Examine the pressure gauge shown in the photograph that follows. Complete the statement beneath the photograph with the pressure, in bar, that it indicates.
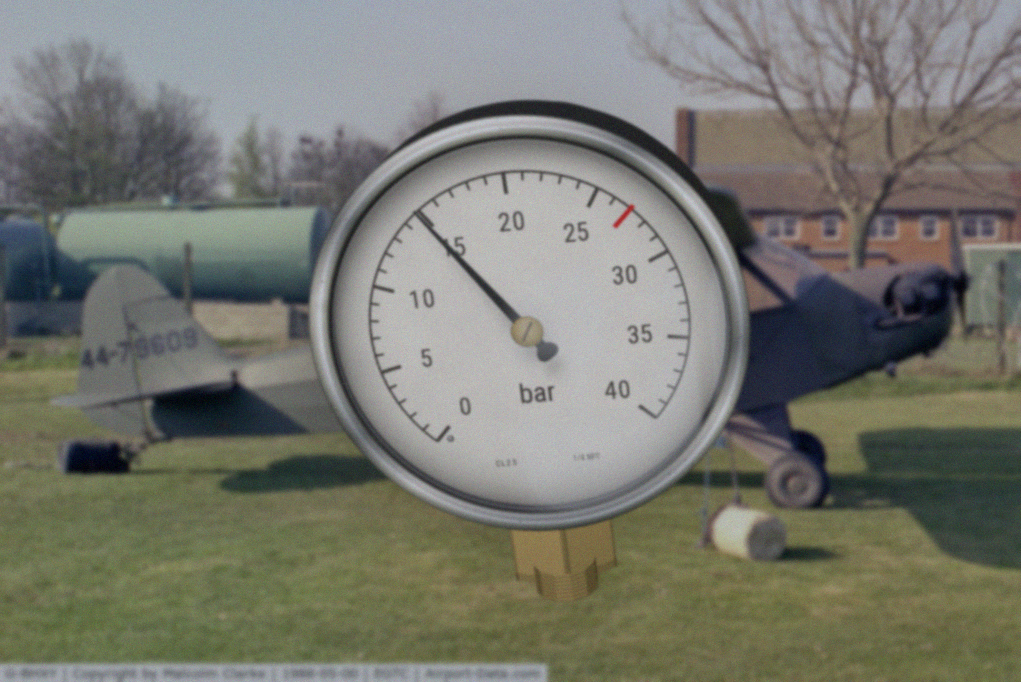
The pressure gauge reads 15 bar
